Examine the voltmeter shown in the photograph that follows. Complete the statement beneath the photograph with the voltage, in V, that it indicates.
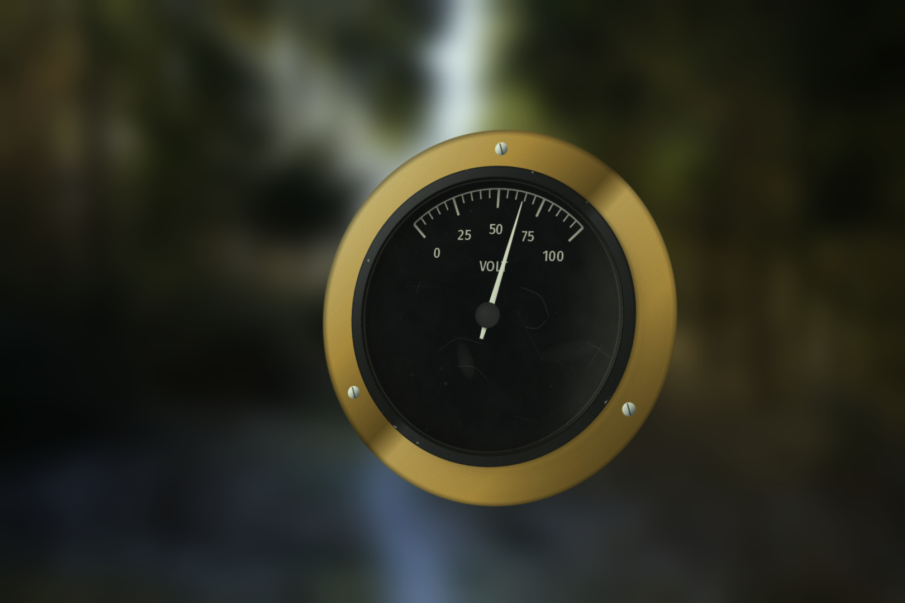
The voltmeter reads 65 V
